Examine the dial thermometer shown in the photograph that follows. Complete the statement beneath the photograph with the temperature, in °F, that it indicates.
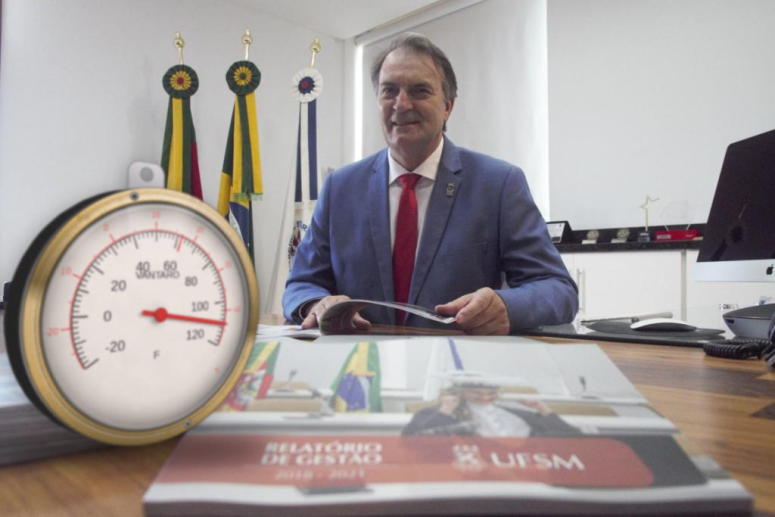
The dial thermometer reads 110 °F
